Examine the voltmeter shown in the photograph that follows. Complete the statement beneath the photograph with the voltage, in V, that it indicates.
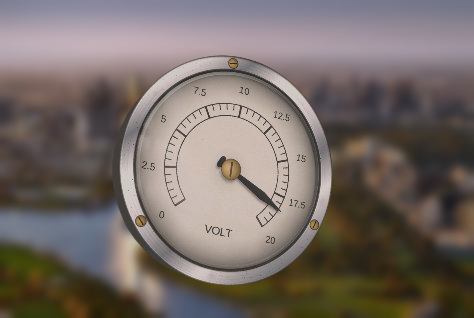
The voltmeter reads 18.5 V
